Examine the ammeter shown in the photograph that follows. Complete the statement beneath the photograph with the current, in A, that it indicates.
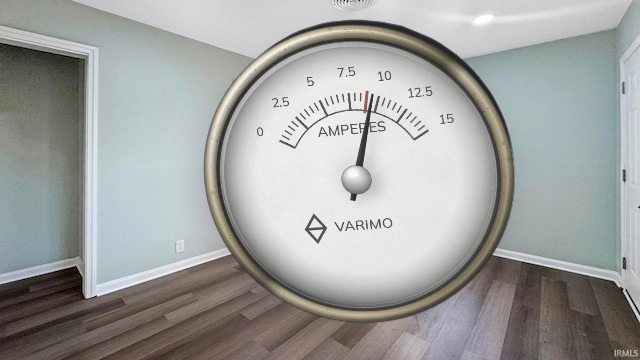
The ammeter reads 9.5 A
